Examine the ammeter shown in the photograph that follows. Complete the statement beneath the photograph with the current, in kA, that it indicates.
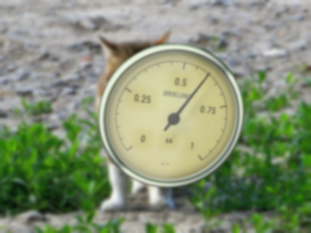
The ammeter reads 0.6 kA
